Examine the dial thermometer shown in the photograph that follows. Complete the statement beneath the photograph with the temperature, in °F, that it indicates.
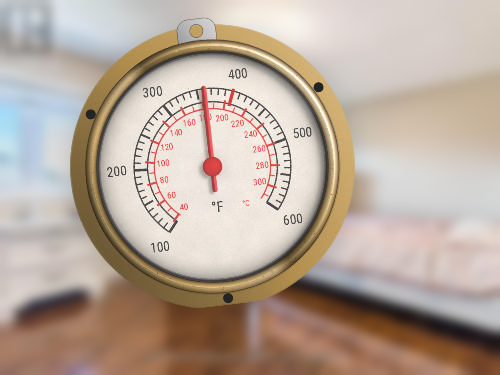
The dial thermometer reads 360 °F
